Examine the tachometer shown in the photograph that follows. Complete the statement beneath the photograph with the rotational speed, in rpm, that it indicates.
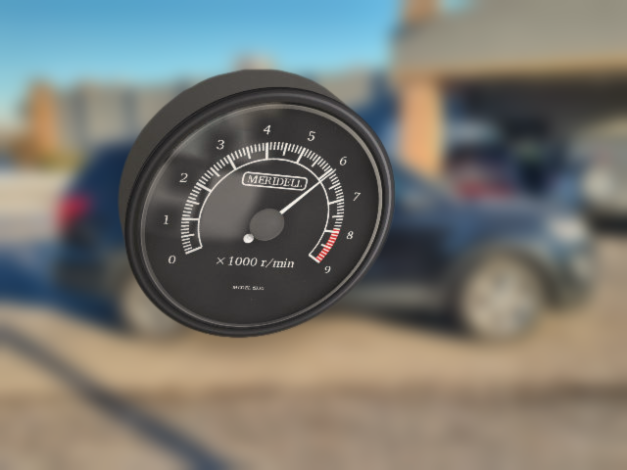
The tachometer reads 6000 rpm
